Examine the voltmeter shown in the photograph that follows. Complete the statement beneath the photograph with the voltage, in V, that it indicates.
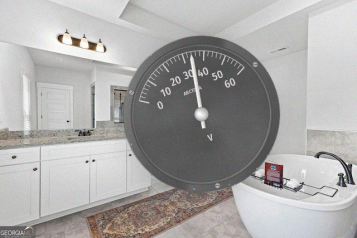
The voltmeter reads 34 V
